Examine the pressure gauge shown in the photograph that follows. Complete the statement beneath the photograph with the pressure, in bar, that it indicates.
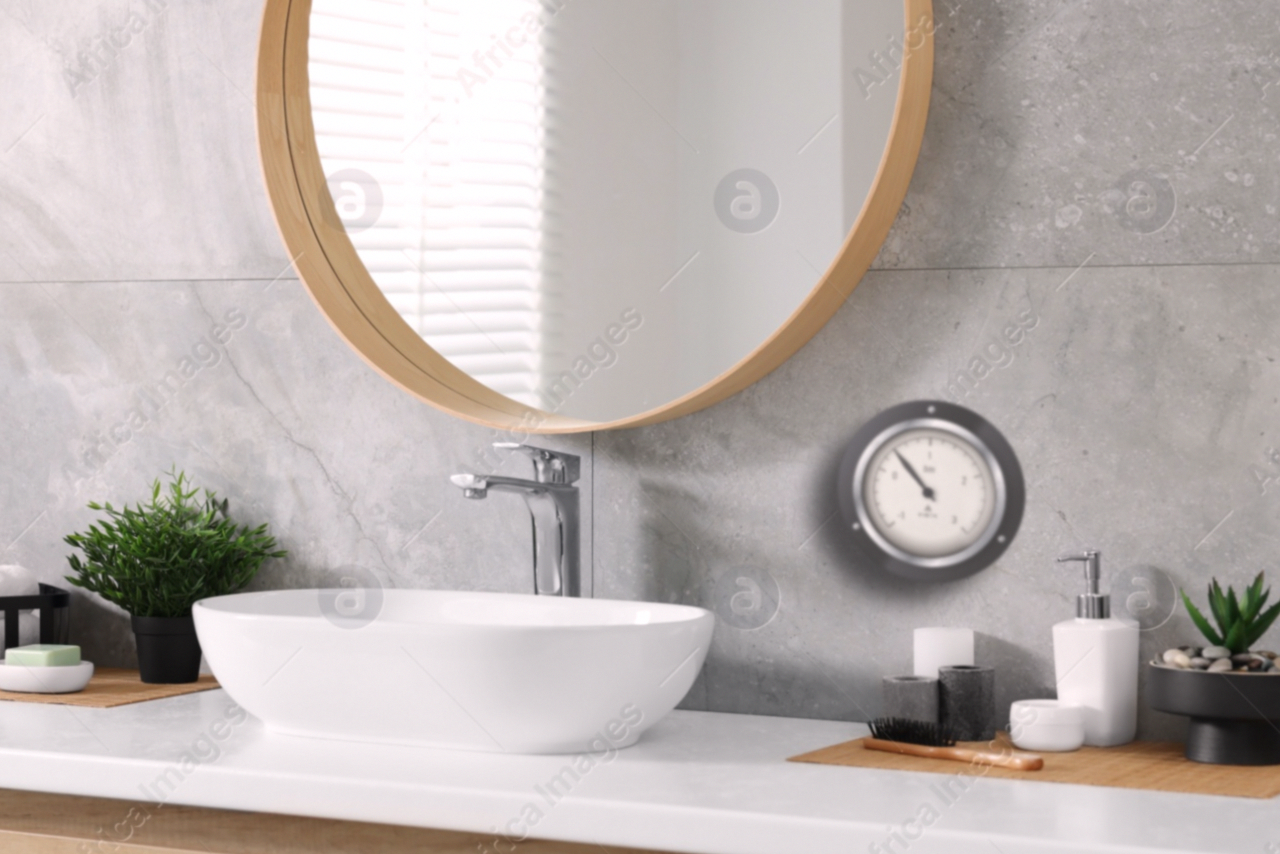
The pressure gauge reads 0.4 bar
